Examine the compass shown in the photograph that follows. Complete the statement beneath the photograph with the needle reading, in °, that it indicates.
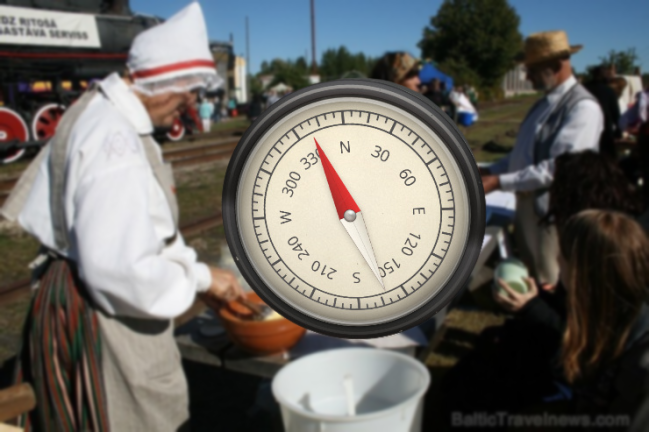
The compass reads 340 °
